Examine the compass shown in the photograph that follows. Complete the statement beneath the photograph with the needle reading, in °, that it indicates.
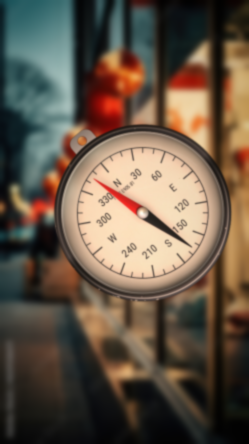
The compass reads 345 °
